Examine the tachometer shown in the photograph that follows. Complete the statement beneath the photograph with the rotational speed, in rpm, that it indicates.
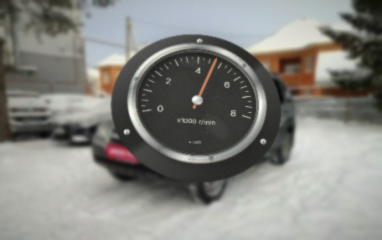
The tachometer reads 4750 rpm
